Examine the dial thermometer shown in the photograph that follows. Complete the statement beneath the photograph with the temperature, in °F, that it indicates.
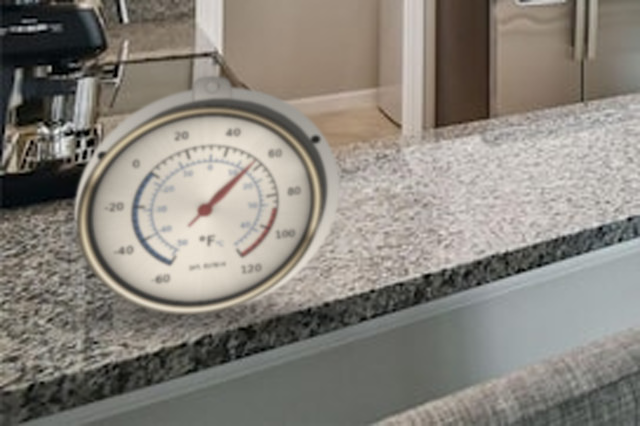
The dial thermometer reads 56 °F
